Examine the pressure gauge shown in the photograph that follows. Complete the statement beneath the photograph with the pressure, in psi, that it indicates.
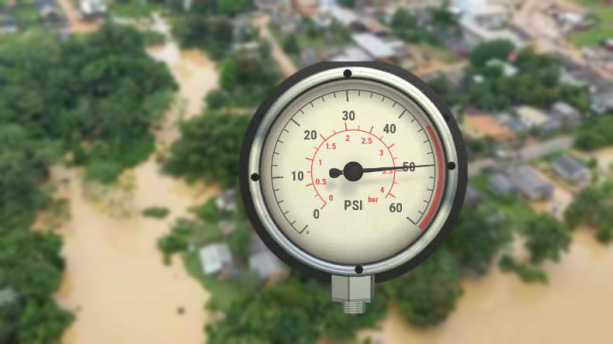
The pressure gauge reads 50 psi
